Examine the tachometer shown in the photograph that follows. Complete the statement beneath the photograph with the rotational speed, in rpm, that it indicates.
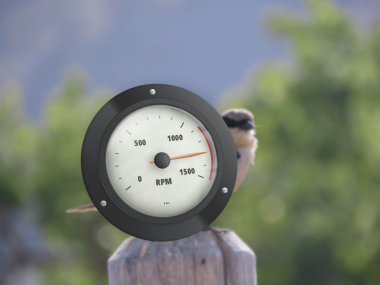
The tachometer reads 1300 rpm
